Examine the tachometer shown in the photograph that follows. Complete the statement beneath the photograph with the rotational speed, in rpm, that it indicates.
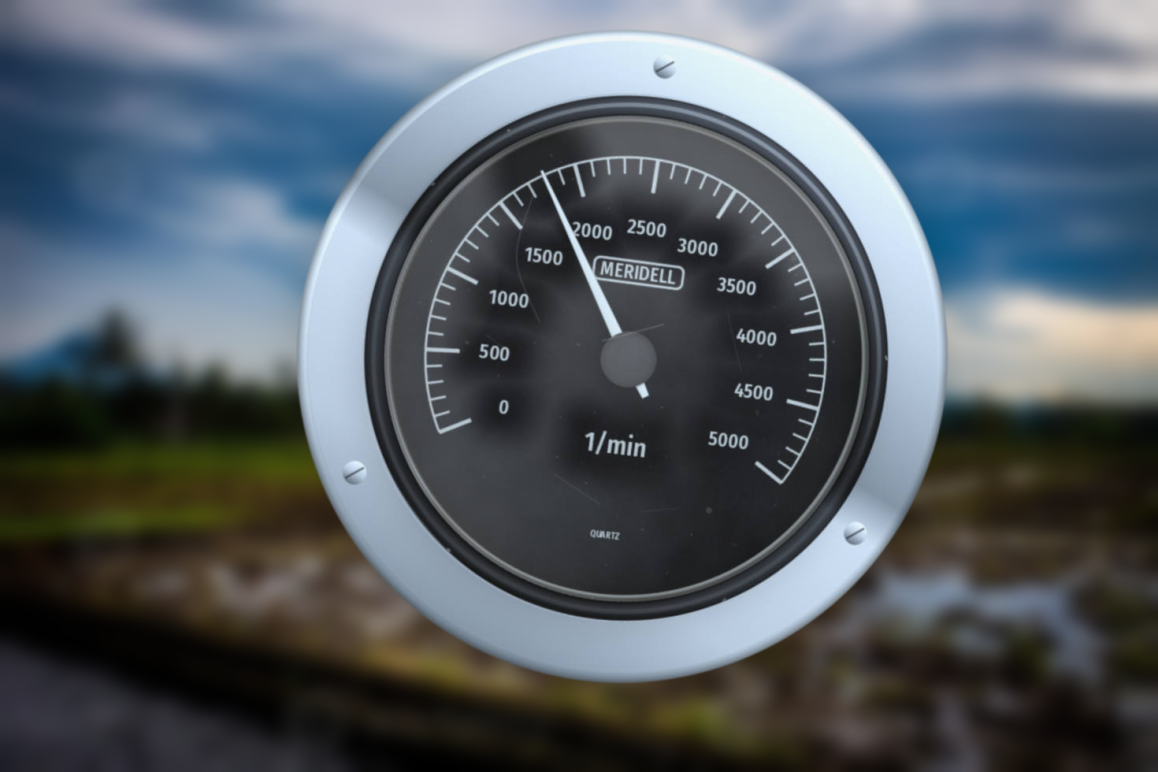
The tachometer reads 1800 rpm
